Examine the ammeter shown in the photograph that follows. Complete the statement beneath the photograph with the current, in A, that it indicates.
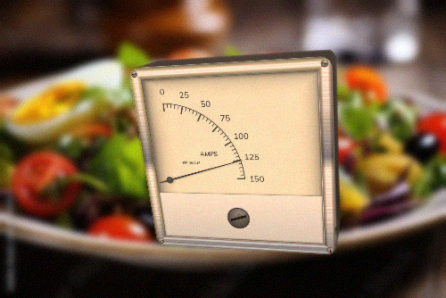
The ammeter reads 125 A
